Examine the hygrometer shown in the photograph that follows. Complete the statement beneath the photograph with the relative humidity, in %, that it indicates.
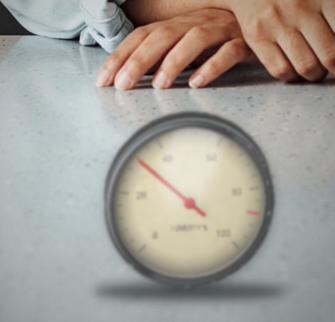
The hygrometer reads 32 %
